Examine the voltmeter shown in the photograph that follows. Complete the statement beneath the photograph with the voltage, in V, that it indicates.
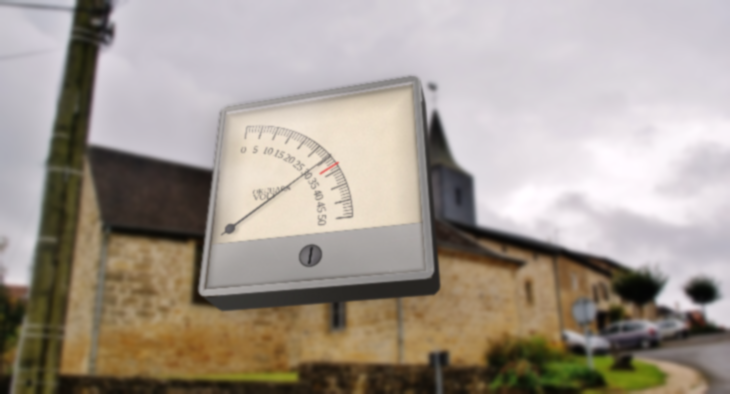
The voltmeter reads 30 V
